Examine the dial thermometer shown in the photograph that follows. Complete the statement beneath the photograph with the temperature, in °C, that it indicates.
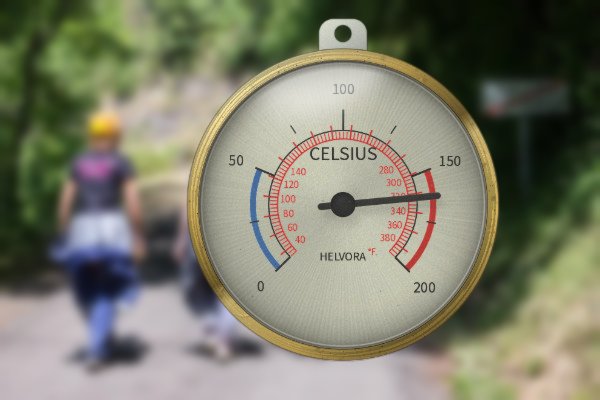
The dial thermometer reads 162.5 °C
